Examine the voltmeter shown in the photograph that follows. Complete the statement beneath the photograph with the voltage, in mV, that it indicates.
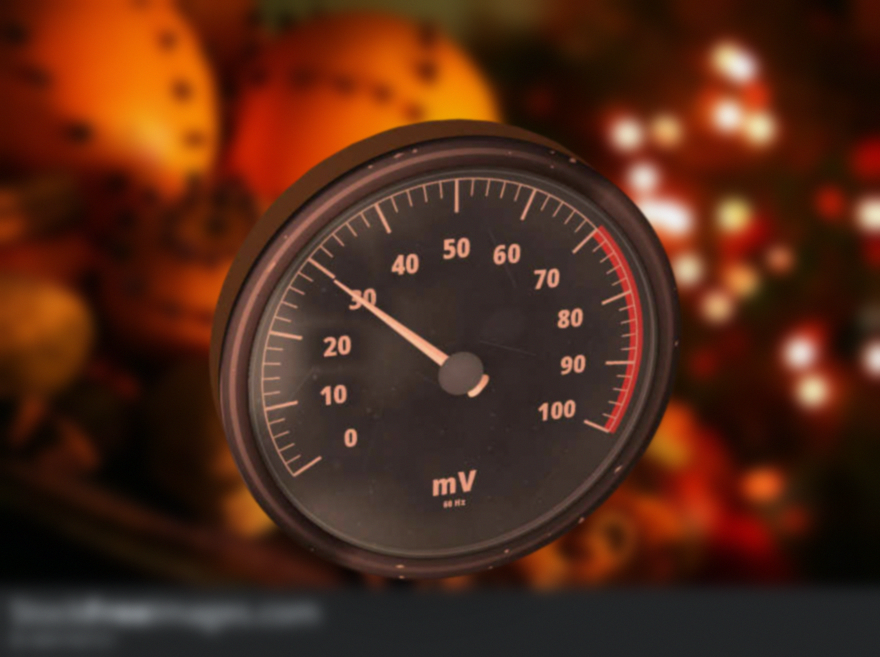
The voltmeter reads 30 mV
